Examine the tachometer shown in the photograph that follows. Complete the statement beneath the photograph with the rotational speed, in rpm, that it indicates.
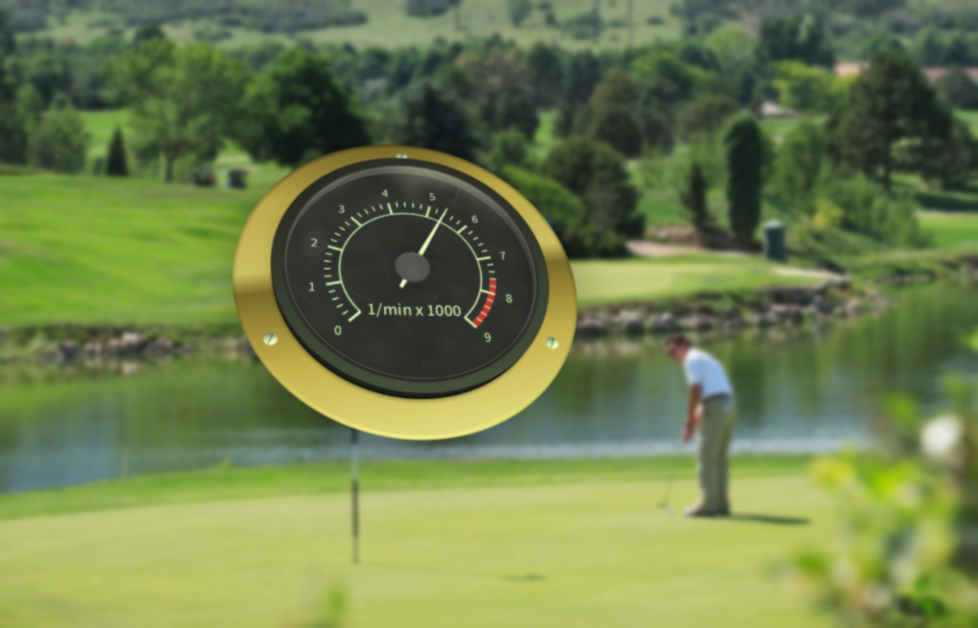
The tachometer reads 5400 rpm
